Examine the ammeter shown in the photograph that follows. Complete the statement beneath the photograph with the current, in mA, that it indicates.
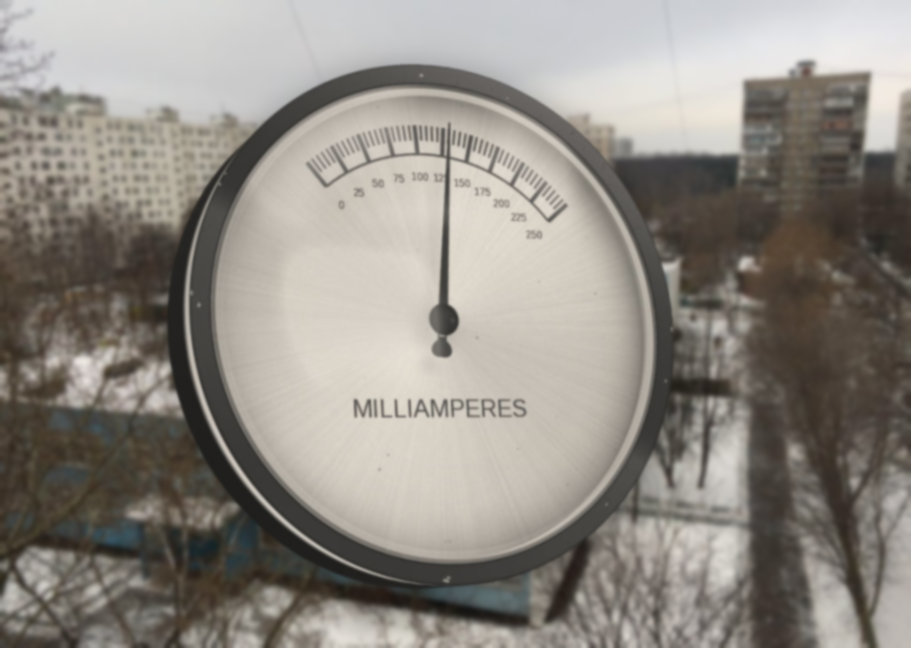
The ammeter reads 125 mA
